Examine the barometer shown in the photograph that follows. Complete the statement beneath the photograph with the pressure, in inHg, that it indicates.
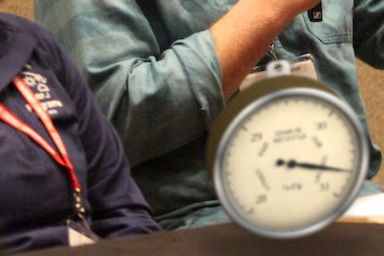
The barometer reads 30.7 inHg
